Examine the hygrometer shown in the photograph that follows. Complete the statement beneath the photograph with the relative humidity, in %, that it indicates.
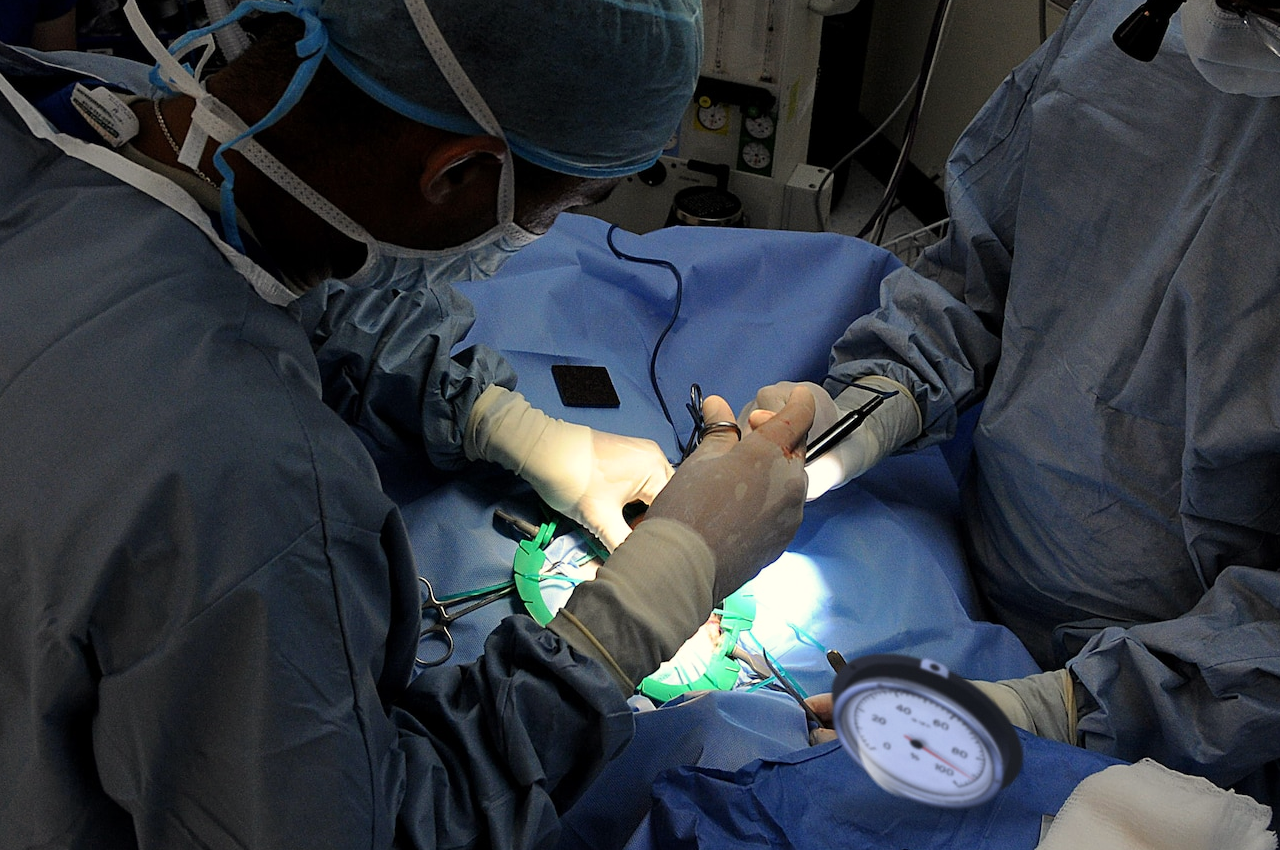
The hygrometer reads 90 %
